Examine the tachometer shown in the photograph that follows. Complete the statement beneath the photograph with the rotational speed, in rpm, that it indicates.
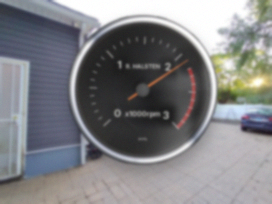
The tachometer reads 2100 rpm
